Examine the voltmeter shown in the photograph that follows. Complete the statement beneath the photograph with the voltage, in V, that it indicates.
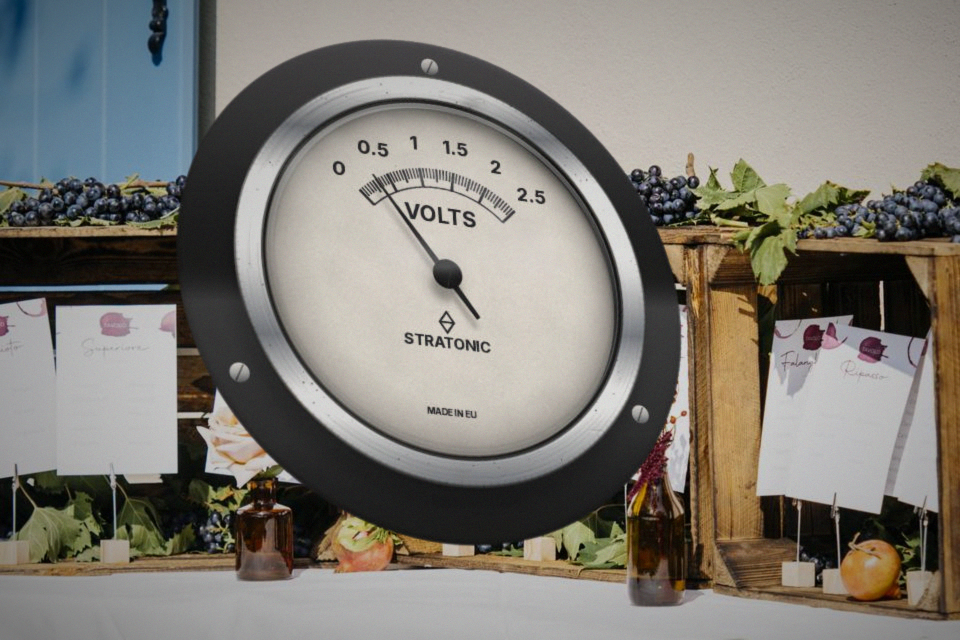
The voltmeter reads 0.25 V
